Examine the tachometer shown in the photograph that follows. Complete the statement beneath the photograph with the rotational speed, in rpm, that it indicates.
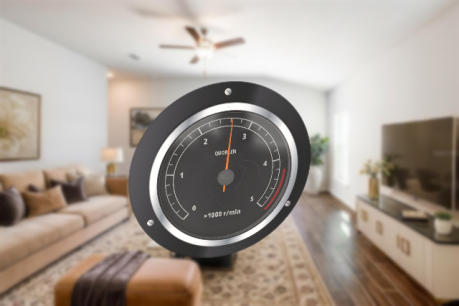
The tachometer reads 2600 rpm
